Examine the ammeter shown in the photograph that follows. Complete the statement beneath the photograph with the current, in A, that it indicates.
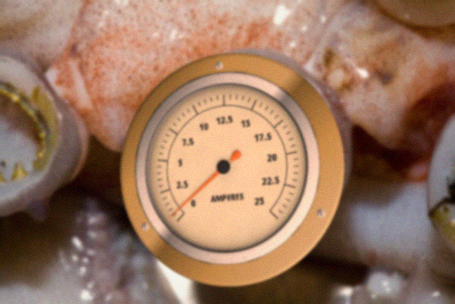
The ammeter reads 0.5 A
